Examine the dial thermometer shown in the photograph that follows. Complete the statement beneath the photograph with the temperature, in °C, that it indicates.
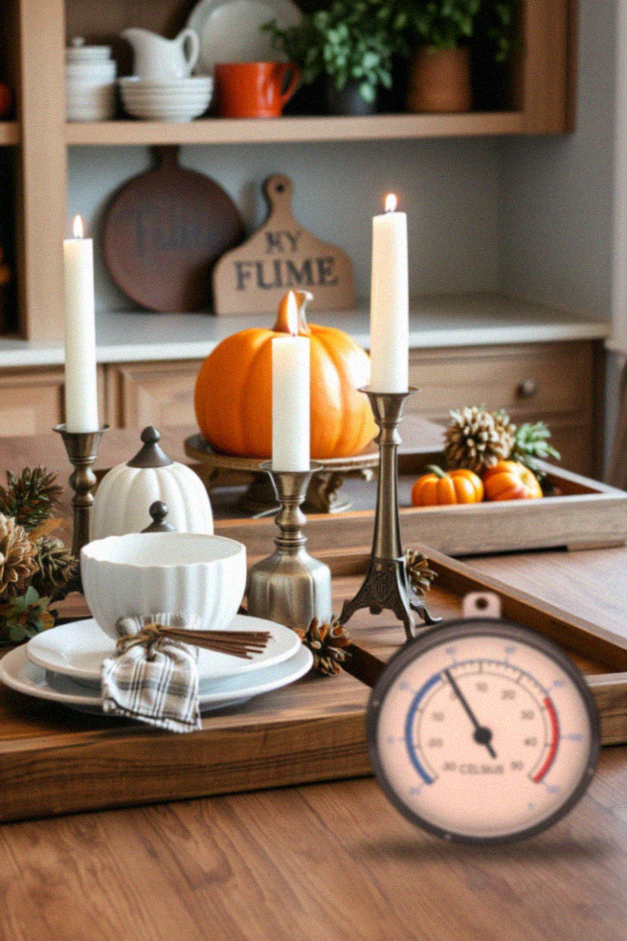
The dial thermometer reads 2 °C
